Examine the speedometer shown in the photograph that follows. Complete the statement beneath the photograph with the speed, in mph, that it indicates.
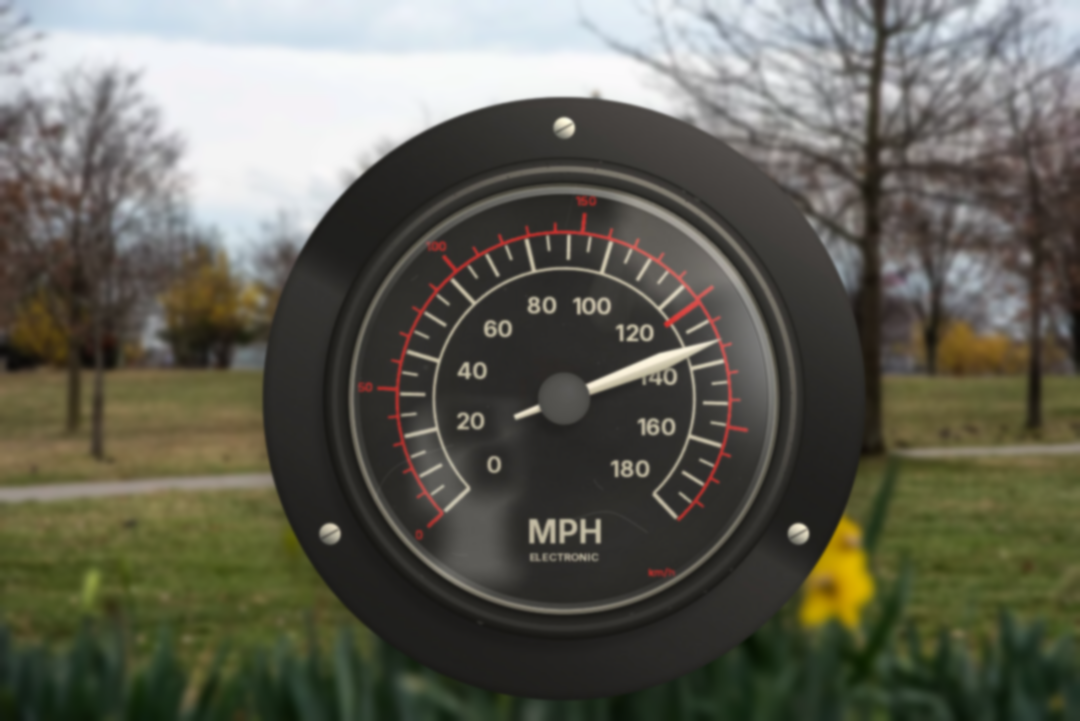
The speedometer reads 135 mph
